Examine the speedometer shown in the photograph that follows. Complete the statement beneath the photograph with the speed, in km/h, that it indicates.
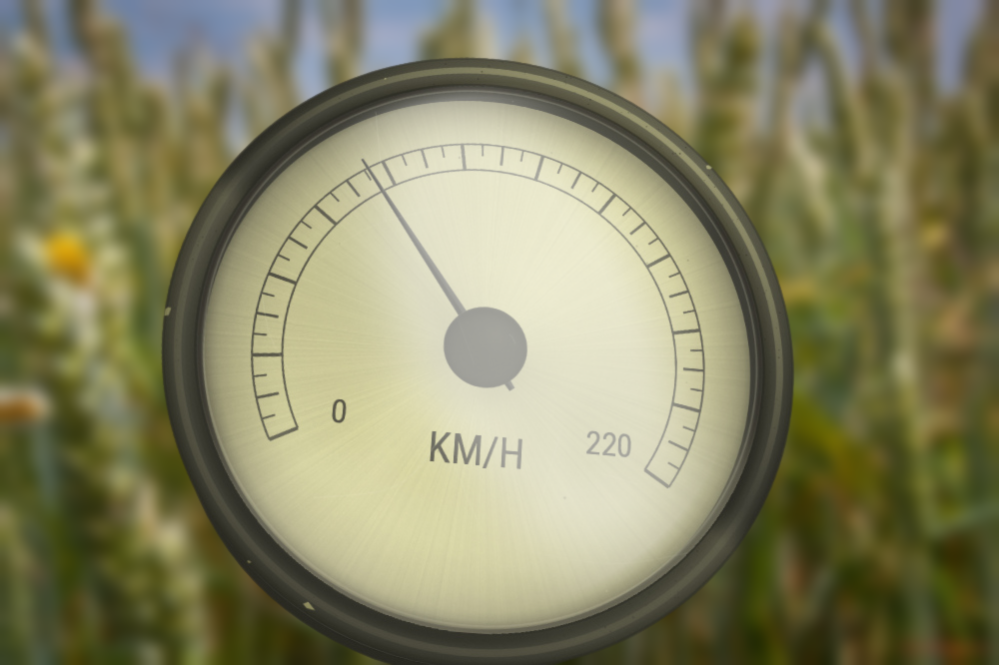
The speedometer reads 75 km/h
